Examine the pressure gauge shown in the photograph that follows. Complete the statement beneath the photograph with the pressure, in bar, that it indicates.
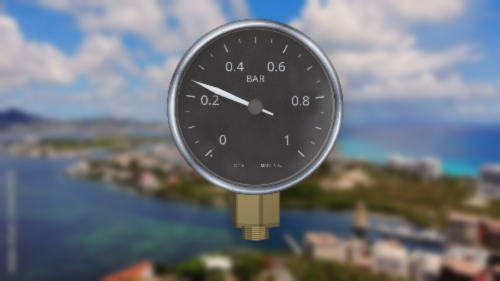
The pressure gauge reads 0.25 bar
